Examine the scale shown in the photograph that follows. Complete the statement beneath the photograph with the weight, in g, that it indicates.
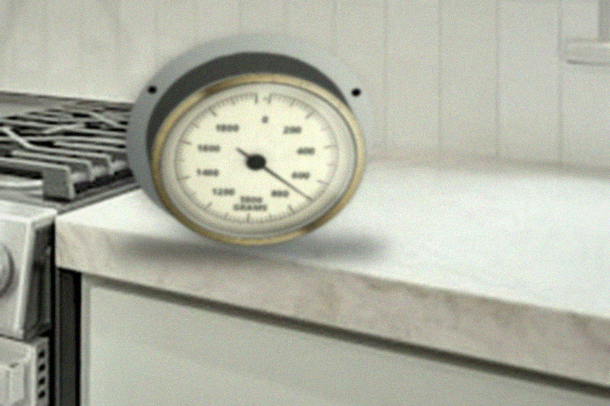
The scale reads 700 g
